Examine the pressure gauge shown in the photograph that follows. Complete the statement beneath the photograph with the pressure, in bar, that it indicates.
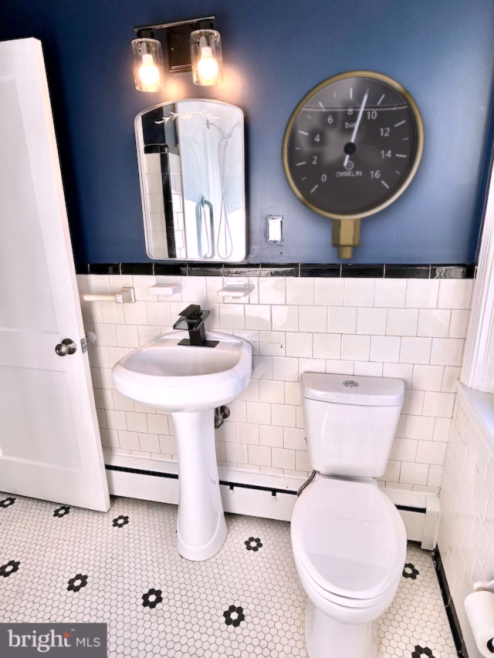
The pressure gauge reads 9 bar
